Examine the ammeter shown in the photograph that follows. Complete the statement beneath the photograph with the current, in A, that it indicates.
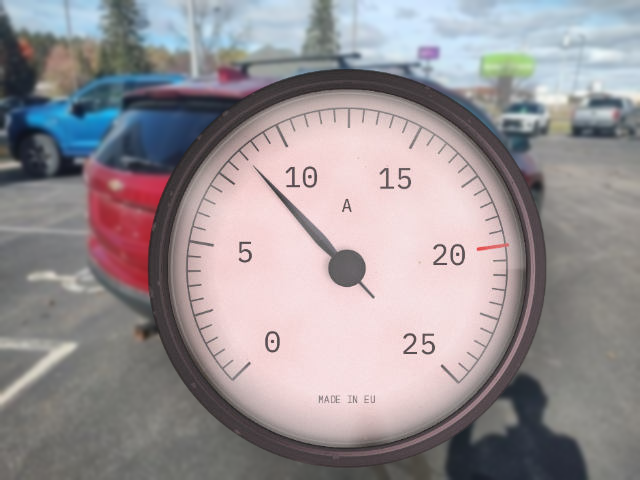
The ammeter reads 8.5 A
